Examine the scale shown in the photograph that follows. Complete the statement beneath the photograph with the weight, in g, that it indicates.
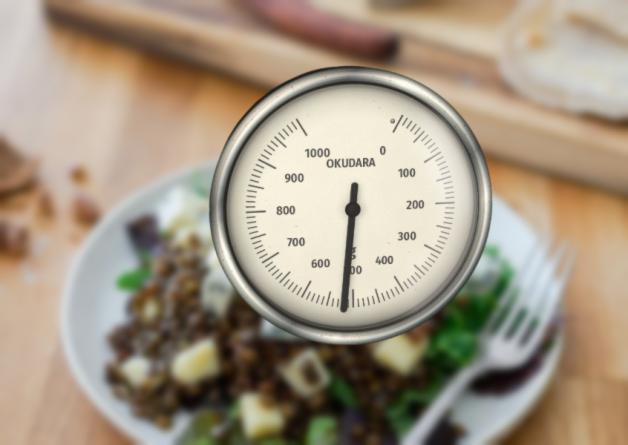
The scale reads 520 g
